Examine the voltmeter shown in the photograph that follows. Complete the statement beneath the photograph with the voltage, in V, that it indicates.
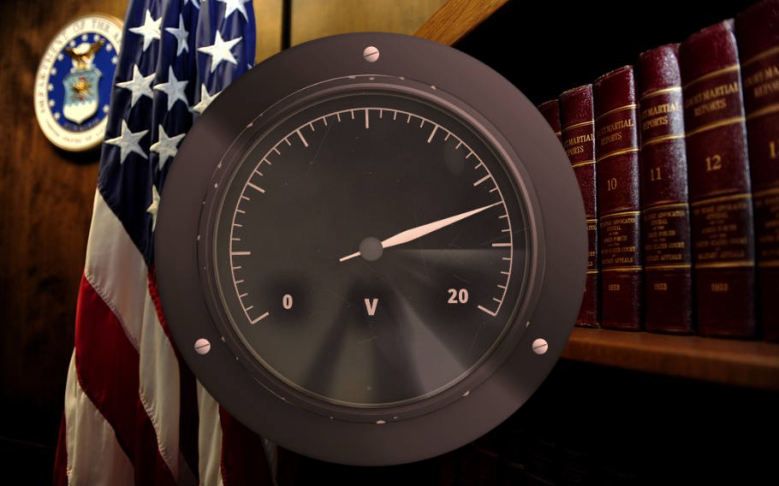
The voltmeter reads 16 V
